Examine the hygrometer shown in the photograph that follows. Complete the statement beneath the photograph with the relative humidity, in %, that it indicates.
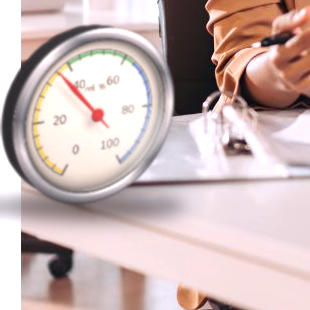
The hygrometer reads 36 %
